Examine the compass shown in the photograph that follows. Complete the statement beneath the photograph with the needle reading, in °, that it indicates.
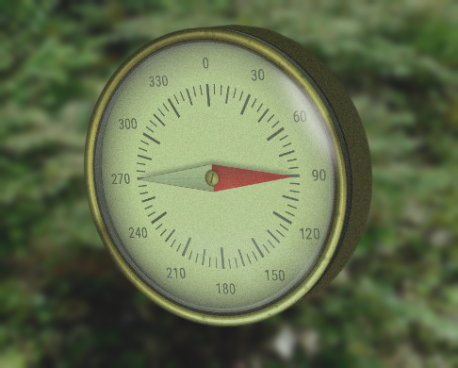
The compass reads 90 °
